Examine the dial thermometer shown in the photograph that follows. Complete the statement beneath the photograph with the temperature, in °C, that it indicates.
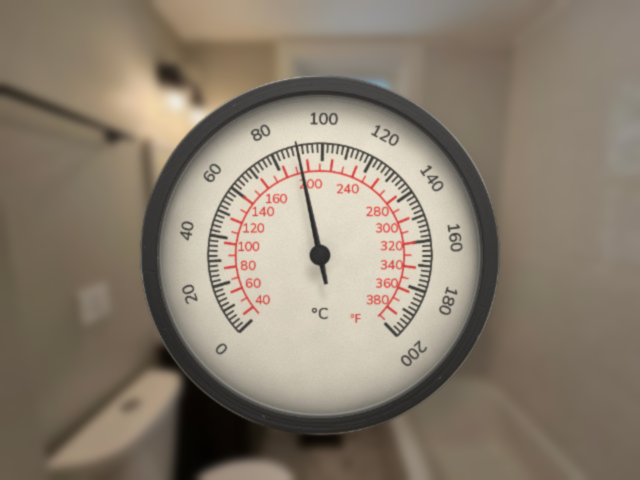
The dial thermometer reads 90 °C
